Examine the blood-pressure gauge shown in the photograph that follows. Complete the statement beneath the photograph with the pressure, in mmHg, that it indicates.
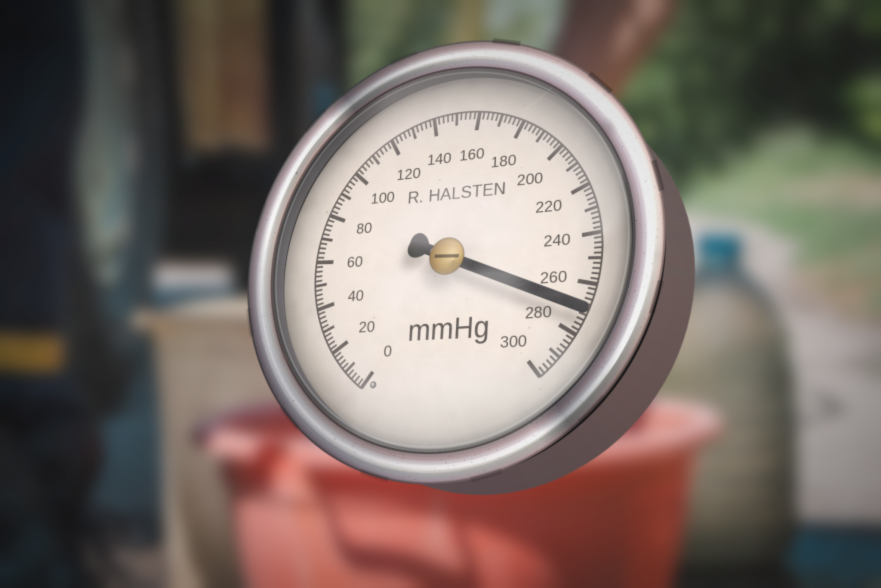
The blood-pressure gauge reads 270 mmHg
